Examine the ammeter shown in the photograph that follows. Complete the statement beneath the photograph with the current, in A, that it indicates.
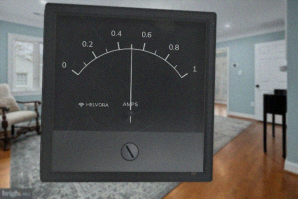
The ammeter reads 0.5 A
